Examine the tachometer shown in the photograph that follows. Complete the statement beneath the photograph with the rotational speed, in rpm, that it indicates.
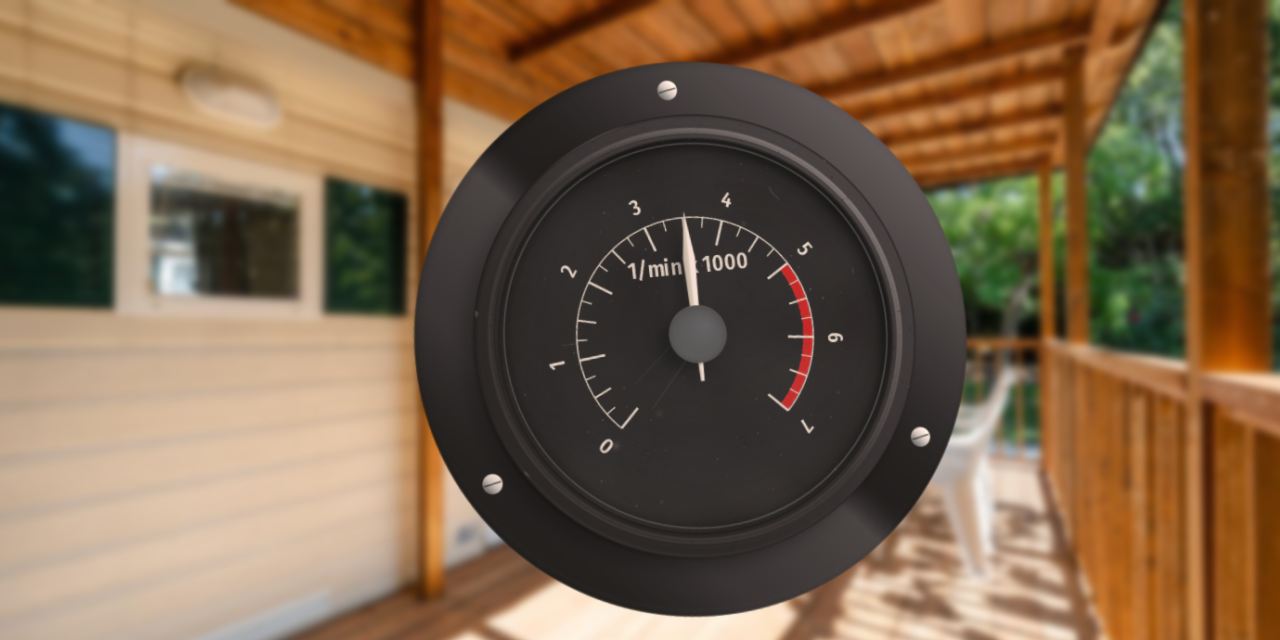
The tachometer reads 3500 rpm
